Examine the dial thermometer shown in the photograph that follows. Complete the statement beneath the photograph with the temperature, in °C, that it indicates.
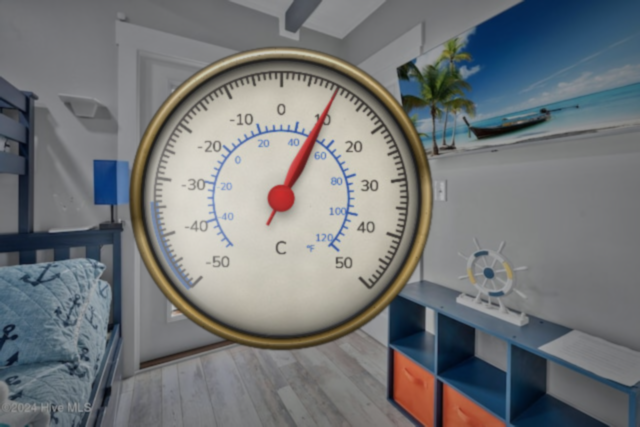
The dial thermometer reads 10 °C
